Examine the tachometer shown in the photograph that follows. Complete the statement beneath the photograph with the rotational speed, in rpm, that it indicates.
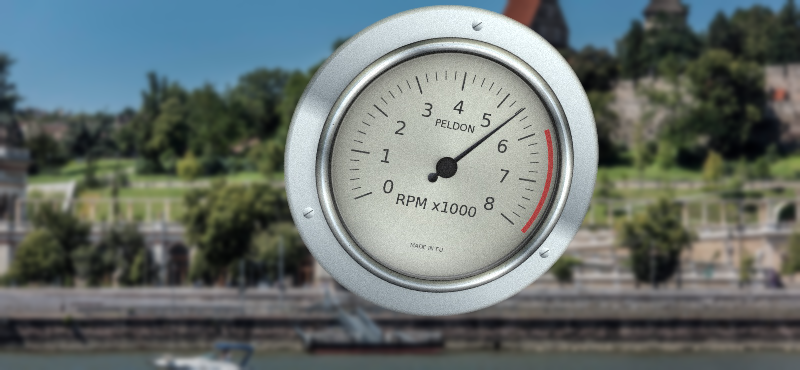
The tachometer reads 5400 rpm
